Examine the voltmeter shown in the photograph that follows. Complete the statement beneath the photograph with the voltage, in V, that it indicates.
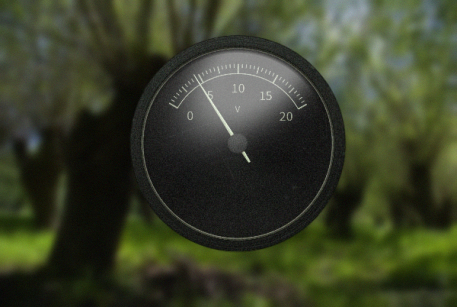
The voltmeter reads 4.5 V
